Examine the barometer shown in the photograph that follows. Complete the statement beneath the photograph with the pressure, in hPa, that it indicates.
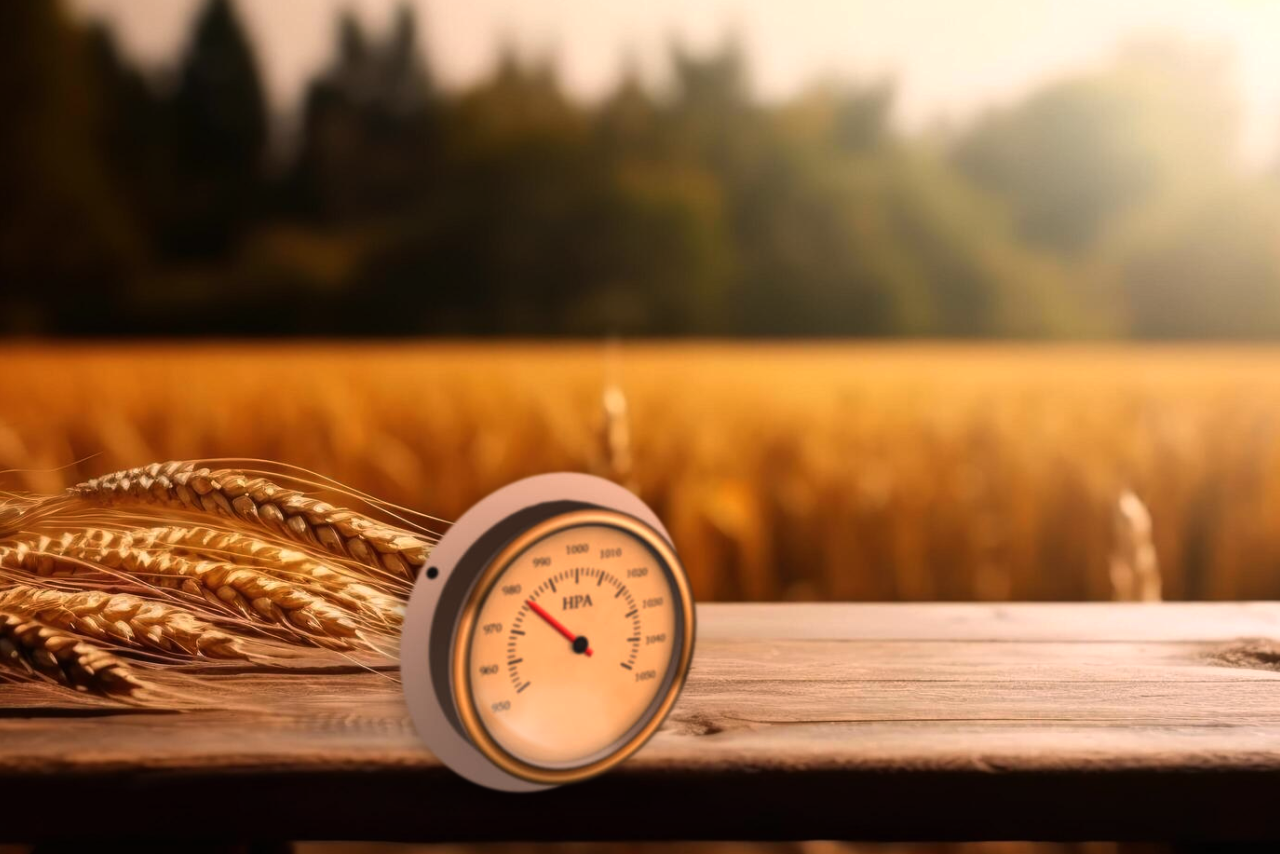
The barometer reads 980 hPa
